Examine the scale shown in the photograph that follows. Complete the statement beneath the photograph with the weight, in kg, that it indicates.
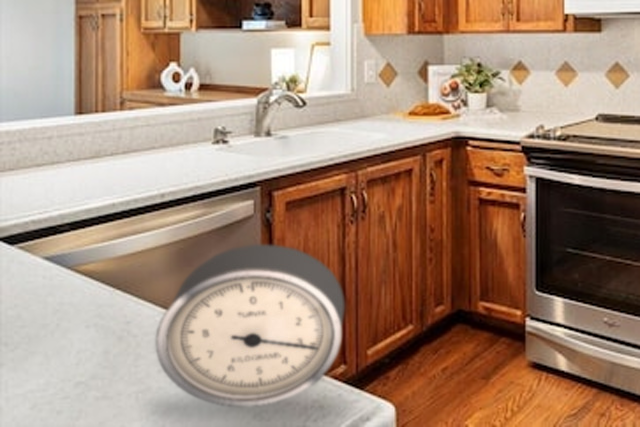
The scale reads 3 kg
